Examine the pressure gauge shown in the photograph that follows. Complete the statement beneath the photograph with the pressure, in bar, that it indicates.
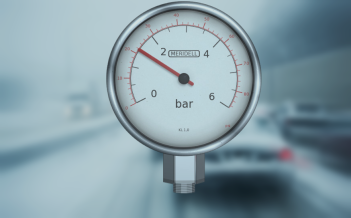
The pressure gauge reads 1.5 bar
